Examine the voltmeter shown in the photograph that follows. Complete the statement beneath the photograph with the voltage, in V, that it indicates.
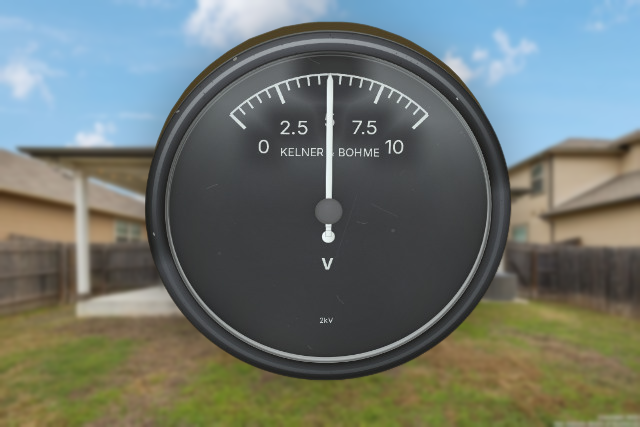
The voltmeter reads 5 V
